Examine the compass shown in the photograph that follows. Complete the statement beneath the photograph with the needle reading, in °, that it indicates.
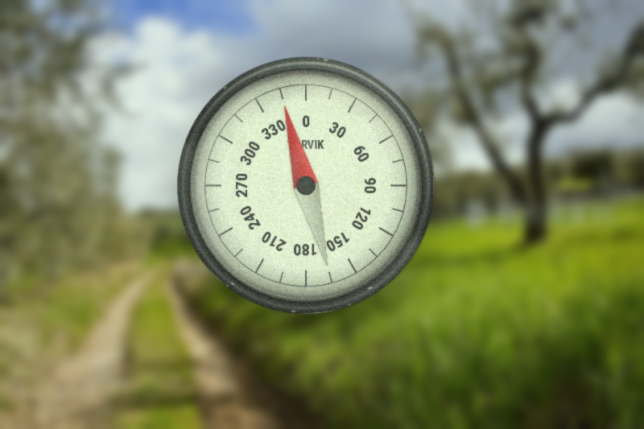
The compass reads 345 °
